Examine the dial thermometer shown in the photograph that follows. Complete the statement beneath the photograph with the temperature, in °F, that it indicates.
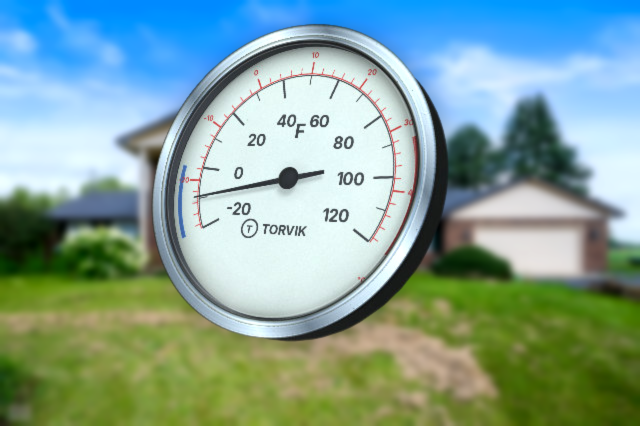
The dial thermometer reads -10 °F
